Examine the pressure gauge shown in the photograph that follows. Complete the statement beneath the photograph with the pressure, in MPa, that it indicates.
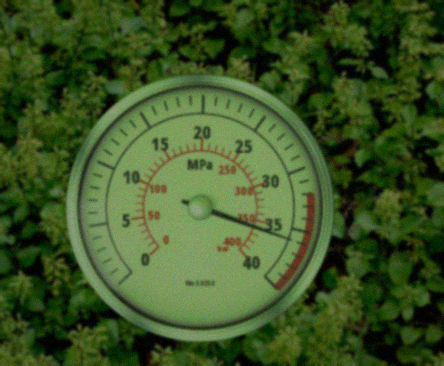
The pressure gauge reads 36 MPa
